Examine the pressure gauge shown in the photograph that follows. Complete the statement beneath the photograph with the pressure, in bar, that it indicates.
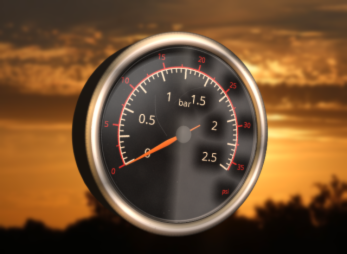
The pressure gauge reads 0 bar
